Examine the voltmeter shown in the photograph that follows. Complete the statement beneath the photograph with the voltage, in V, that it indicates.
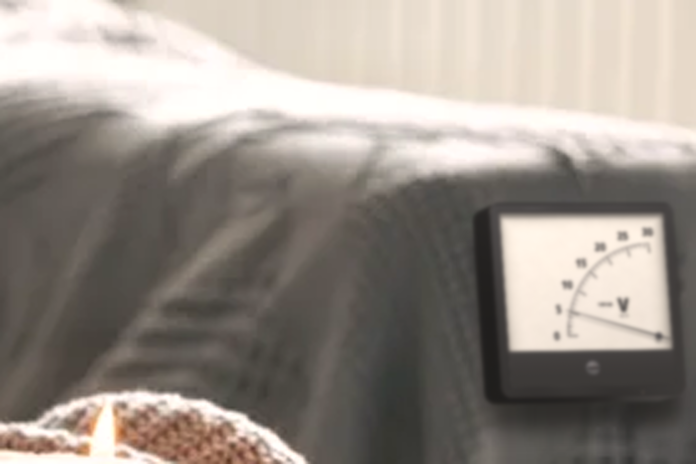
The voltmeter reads 5 V
